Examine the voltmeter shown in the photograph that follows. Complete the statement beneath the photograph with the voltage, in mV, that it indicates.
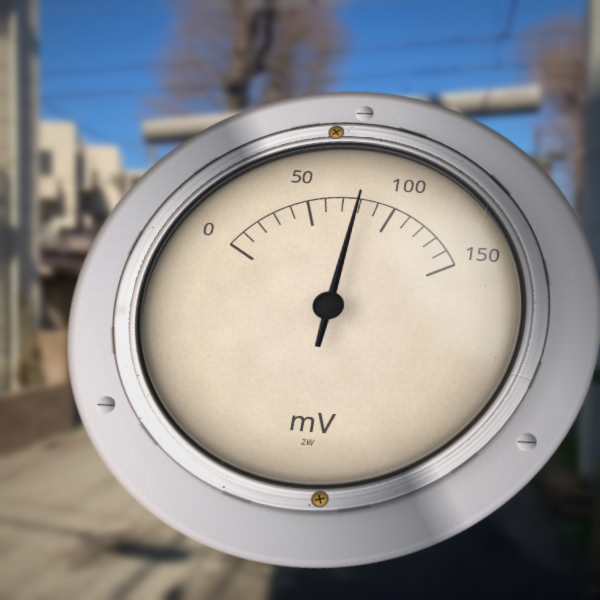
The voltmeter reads 80 mV
